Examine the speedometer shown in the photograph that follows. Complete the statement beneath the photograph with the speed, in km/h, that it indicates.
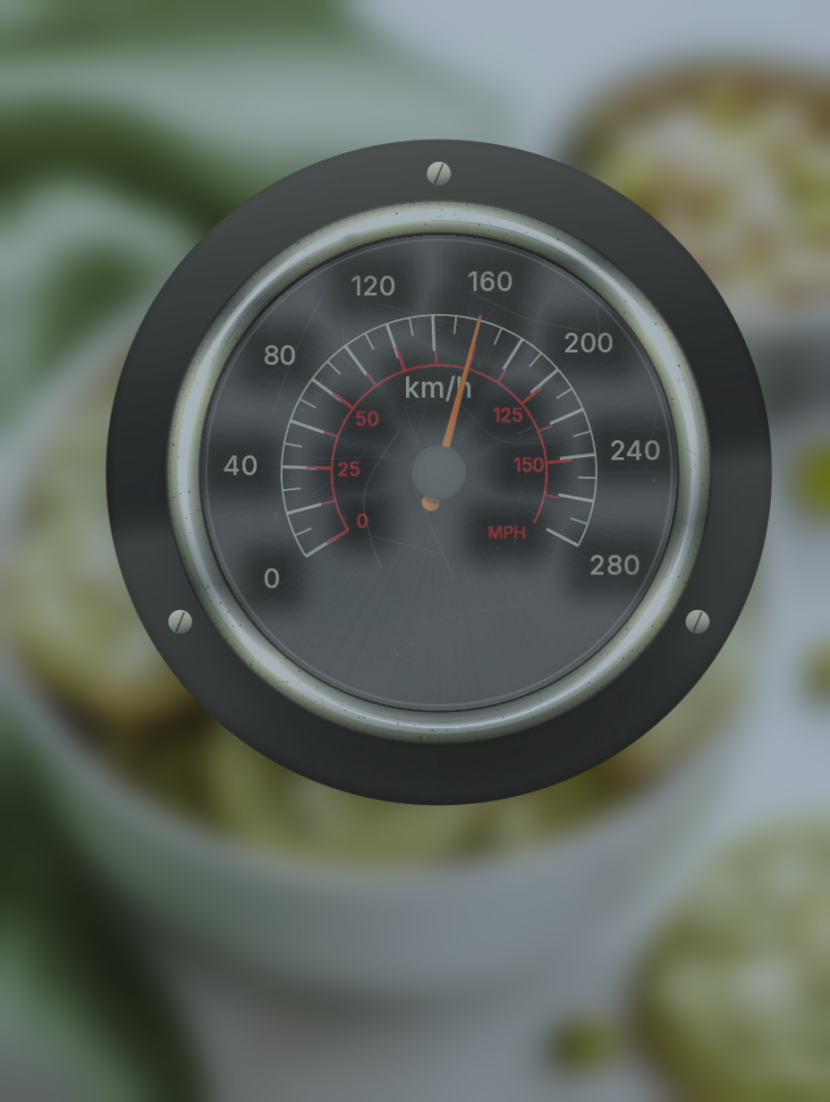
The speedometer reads 160 km/h
